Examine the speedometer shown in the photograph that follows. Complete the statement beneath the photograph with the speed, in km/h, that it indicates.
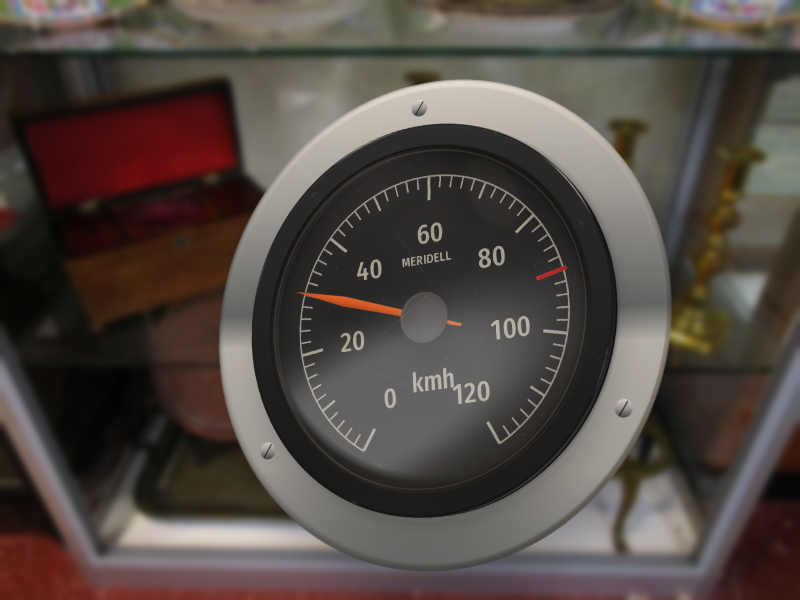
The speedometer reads 30 km/h
